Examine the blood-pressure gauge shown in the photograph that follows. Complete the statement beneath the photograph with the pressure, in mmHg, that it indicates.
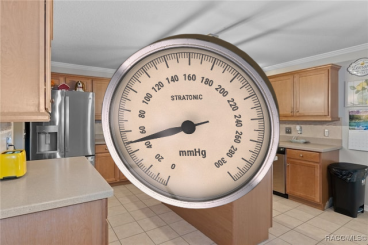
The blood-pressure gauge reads 50 mmHg
